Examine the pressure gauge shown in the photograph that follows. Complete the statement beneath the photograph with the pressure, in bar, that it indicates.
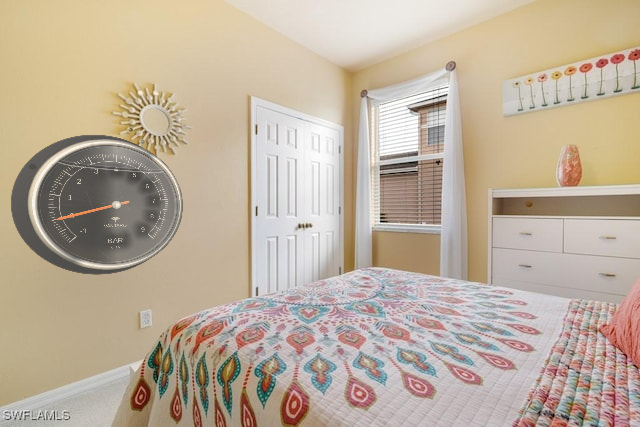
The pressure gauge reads 0 bar
